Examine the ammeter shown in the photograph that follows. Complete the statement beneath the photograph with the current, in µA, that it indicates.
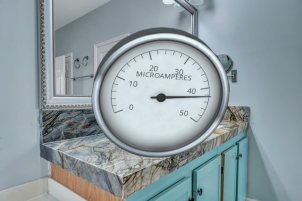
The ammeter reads 42 µA
